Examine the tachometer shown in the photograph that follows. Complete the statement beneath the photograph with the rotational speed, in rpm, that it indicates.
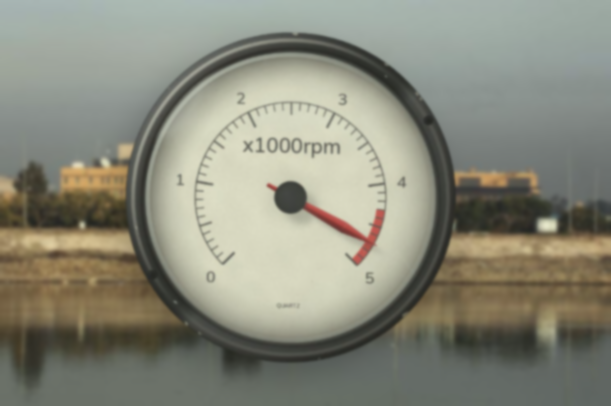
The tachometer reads 4700 rpm
